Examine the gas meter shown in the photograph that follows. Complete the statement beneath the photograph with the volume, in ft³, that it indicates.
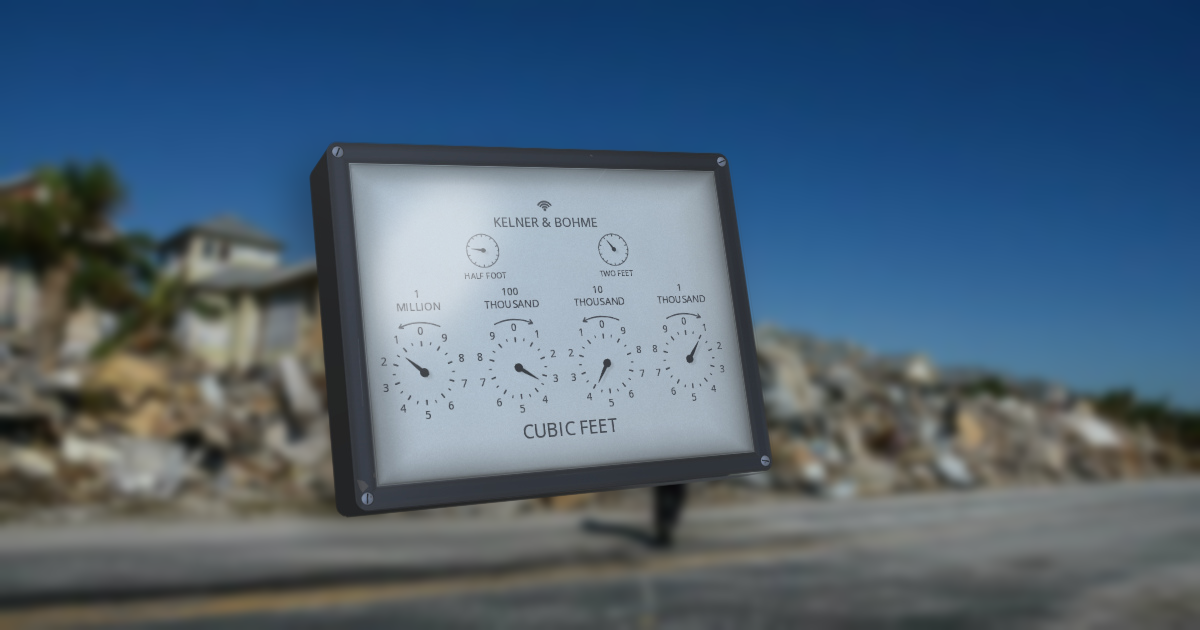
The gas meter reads 134100 ft³
